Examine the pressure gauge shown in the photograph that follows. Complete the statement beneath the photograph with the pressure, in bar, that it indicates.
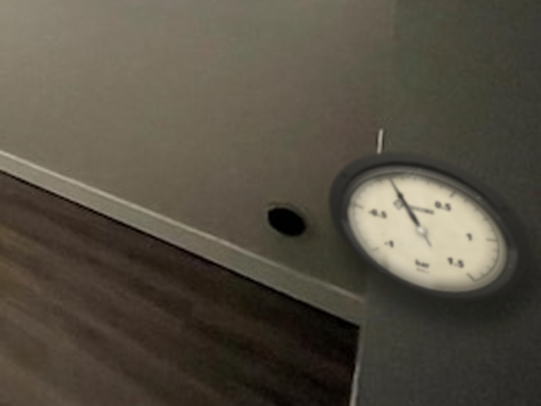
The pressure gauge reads 0 bar
